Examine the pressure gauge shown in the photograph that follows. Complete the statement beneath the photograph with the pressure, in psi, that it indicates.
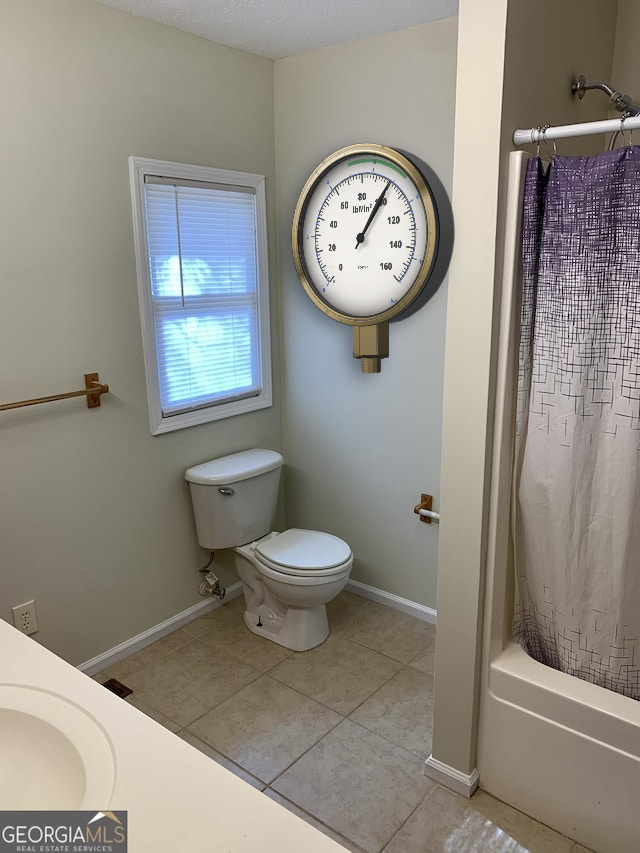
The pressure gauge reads 100 psi
